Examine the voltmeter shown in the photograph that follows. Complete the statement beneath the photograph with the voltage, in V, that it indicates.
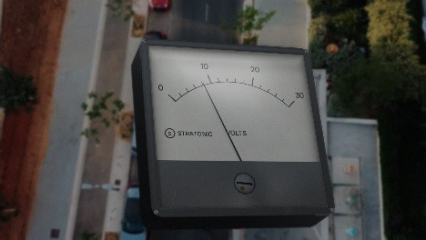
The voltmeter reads 8 V
